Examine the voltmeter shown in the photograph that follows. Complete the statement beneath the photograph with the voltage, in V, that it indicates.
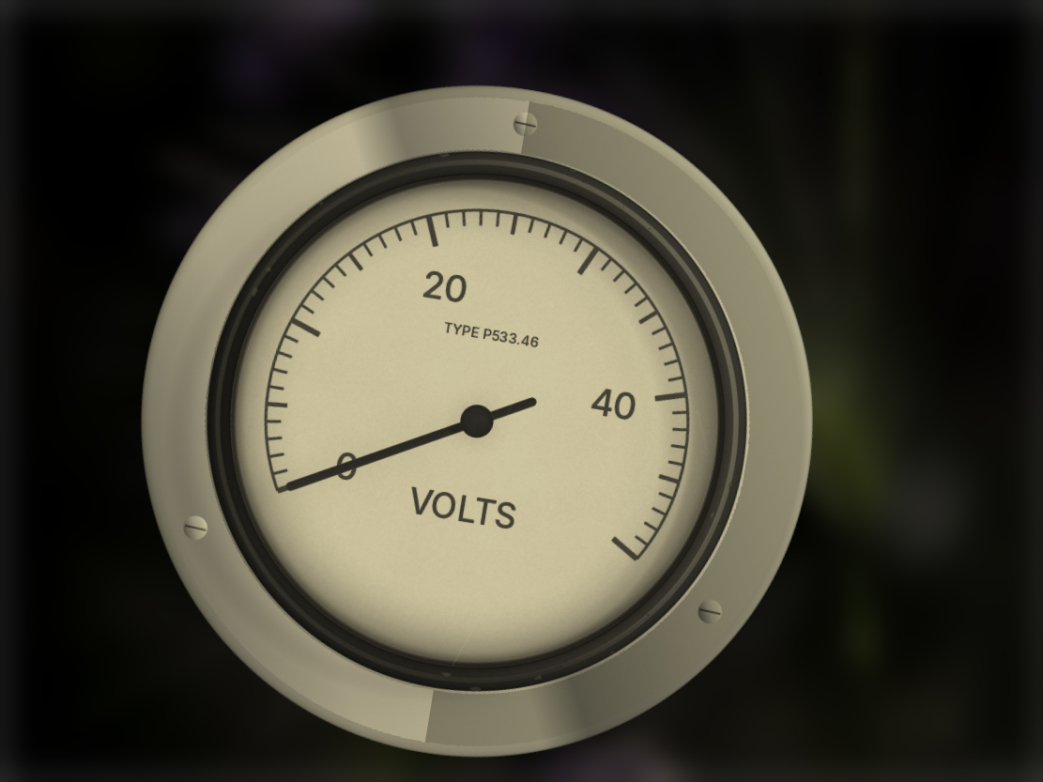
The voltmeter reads 0 V
